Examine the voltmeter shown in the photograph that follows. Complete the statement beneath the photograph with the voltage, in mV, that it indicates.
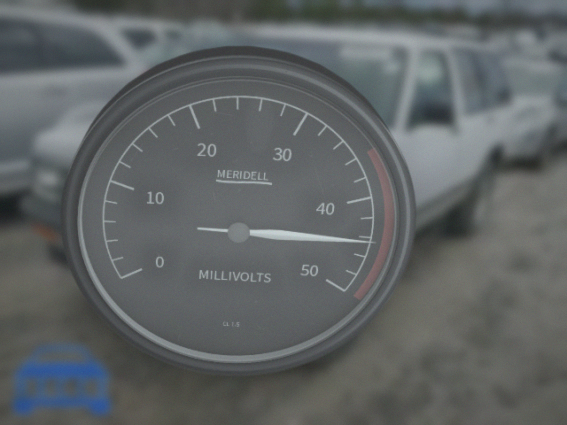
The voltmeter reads 44 mV
